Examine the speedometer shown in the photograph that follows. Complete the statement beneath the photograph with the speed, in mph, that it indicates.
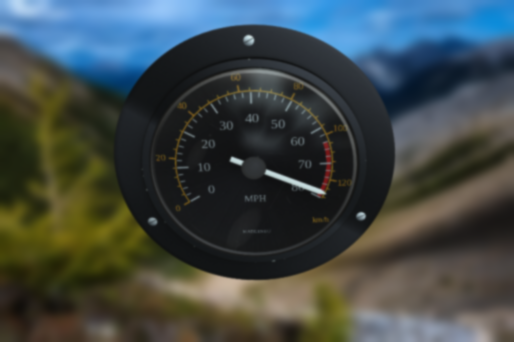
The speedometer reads 78 mph
